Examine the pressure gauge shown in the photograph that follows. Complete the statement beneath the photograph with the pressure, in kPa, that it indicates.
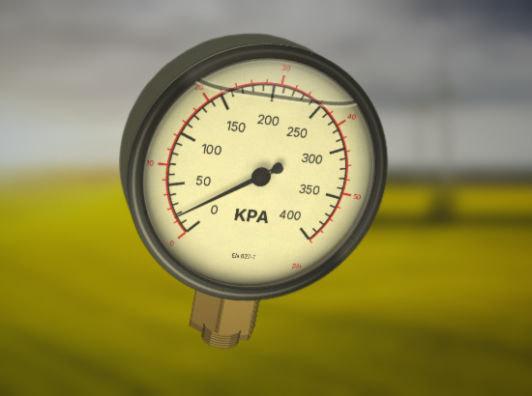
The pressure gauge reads 20 kPa
